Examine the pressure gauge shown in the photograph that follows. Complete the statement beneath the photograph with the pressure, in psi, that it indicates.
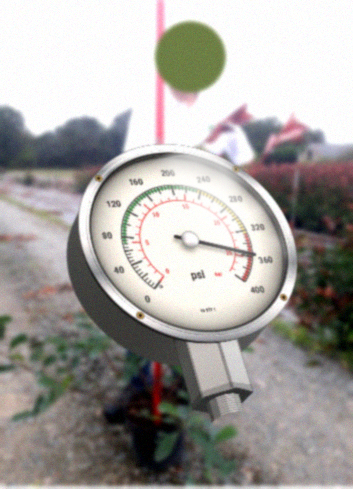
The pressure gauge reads 360 psi
